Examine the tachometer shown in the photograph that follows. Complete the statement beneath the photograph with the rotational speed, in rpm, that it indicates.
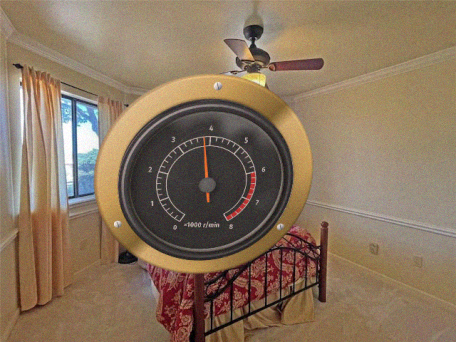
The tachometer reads 3800 rpm
